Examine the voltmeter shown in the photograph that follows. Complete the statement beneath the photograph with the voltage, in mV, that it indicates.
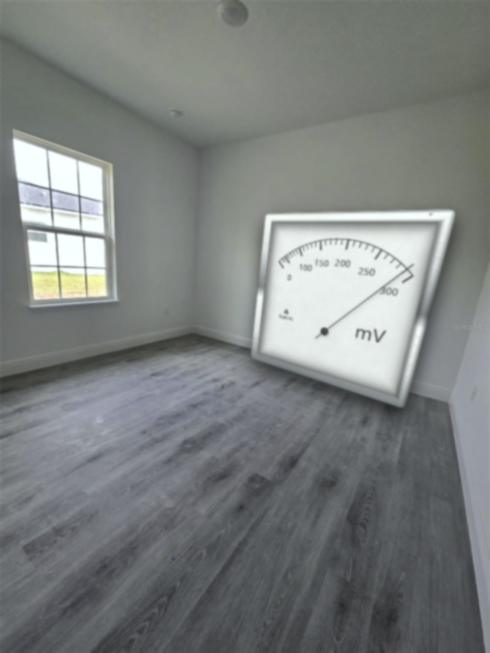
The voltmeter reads 290 mV
